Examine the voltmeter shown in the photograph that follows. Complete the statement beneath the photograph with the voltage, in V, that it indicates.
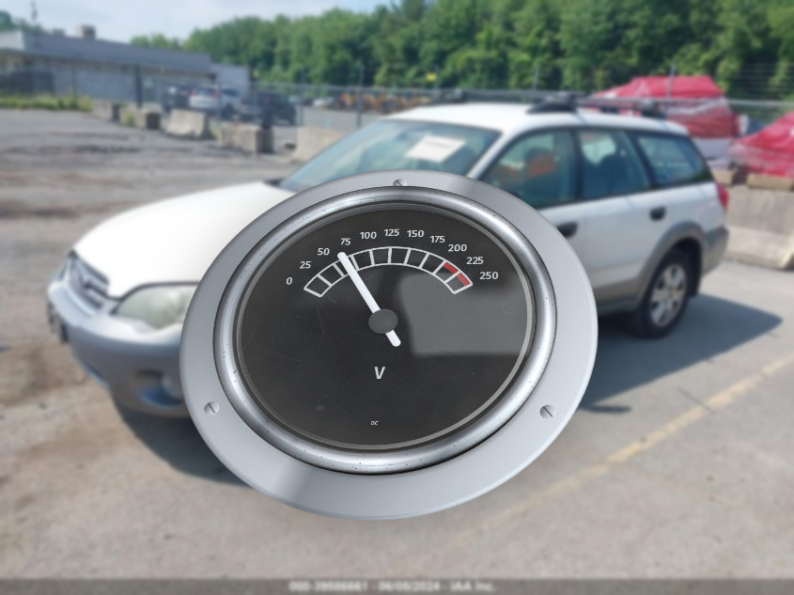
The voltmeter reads 62.5 V
